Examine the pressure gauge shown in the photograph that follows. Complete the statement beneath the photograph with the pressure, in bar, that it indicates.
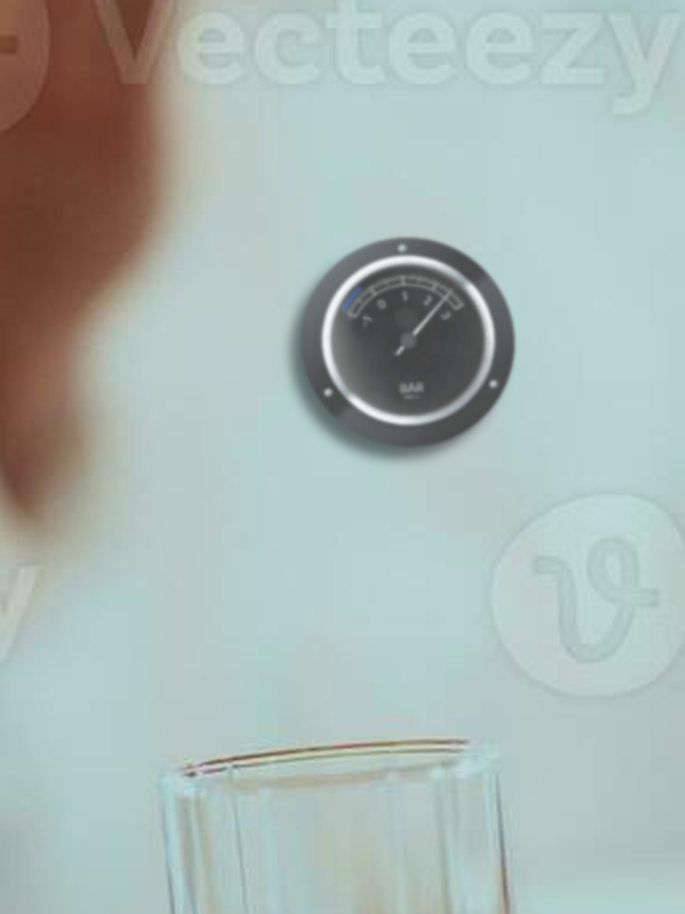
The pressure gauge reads 2.5 bar
